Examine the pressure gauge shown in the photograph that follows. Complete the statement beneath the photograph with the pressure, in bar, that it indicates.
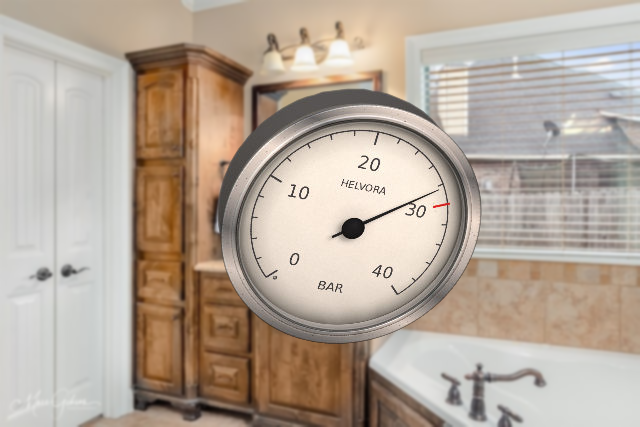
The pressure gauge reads 28 bar
